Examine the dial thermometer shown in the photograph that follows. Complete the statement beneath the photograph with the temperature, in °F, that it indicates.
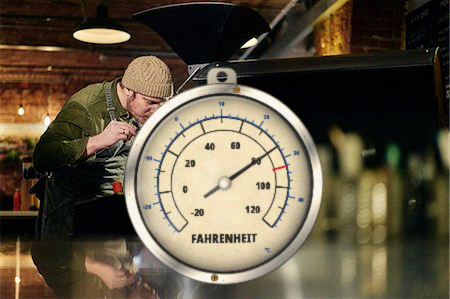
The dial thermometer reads 80 °F
